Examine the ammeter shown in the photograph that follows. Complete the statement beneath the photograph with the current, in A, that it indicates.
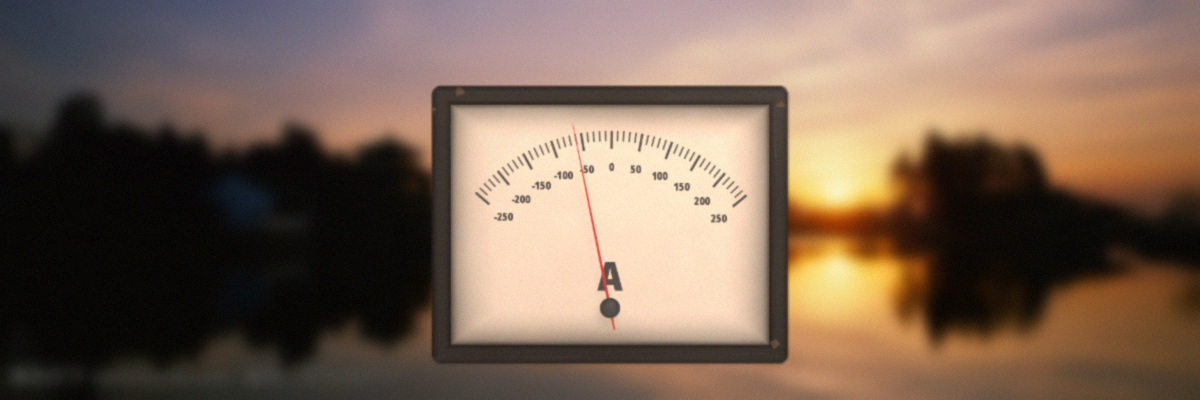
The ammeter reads -60 A
